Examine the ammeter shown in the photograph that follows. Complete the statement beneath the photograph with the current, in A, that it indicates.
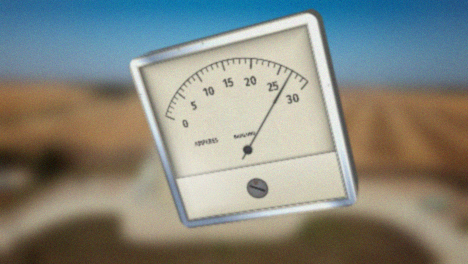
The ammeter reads 27 A
